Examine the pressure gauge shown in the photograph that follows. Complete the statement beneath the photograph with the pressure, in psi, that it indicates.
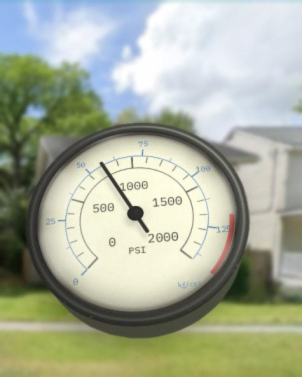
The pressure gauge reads 800 psi
